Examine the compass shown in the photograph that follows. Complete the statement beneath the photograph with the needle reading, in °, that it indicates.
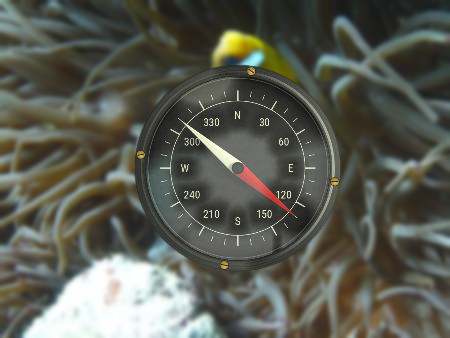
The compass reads 130 °
